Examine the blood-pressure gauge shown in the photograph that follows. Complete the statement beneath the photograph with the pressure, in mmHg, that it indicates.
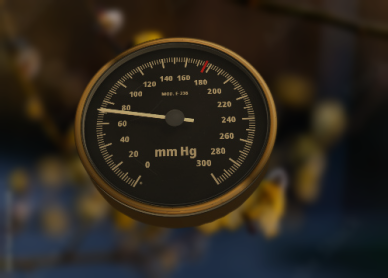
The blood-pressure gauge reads 70 mmHg
